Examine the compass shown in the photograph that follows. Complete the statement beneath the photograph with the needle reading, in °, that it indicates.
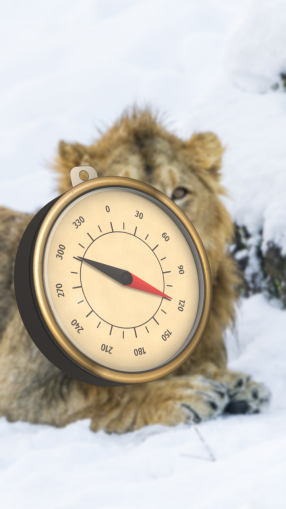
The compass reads 120 °
